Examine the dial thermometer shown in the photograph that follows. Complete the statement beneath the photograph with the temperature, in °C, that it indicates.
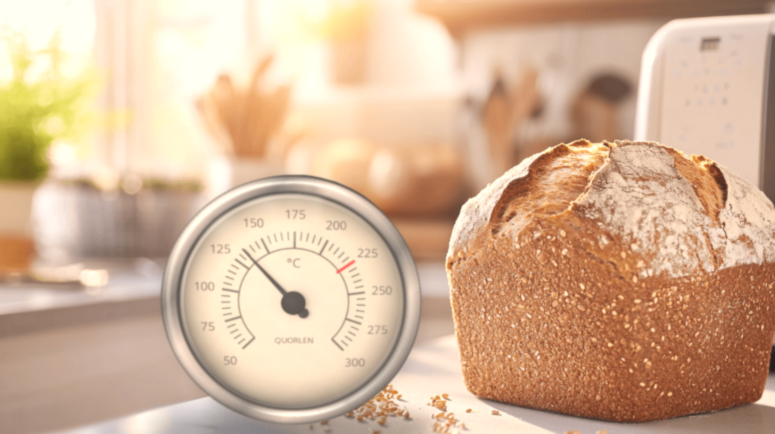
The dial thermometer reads 135 °C
